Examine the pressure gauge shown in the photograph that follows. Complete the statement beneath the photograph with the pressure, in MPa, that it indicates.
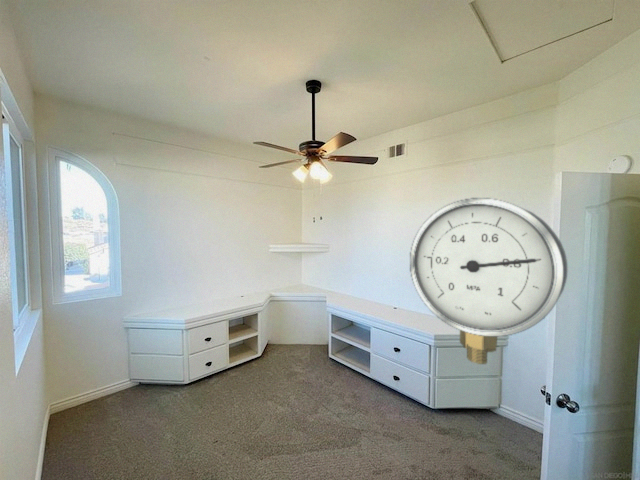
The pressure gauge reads 0.8 MPa
